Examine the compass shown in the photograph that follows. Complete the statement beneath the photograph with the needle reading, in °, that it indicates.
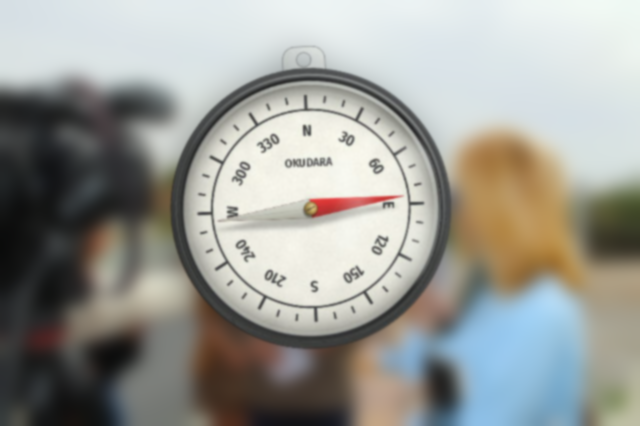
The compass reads 85 °
